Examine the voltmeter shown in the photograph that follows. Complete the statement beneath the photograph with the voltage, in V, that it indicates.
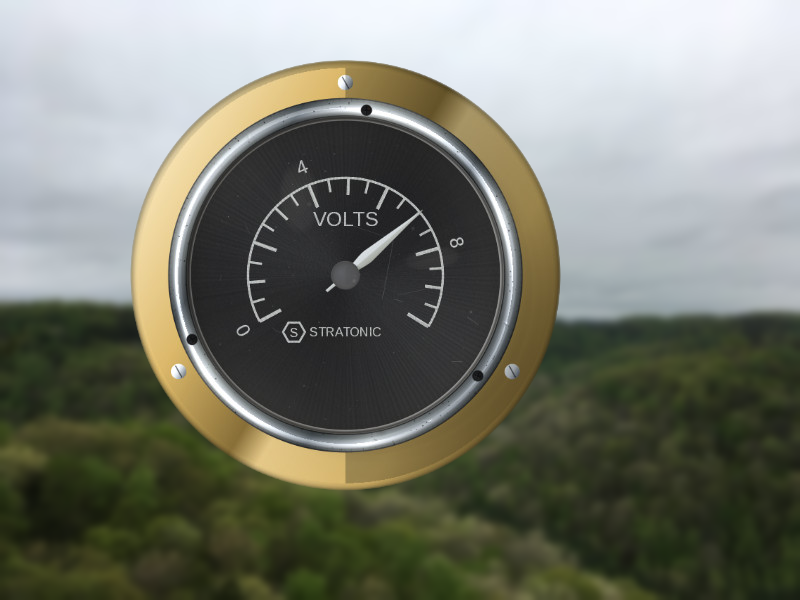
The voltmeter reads 7 V
